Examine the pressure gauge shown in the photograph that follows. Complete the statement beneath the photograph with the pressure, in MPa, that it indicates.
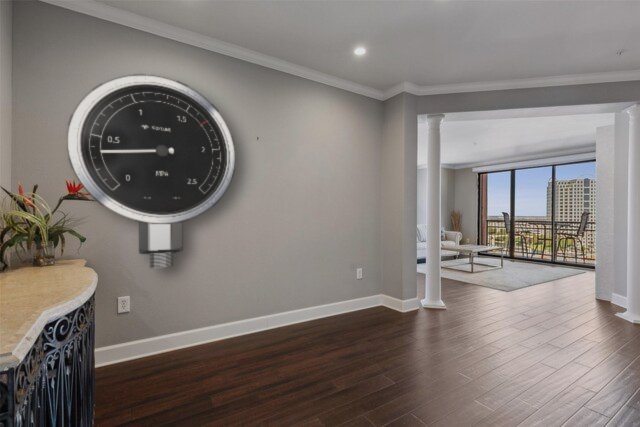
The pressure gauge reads 0.35 MPa
